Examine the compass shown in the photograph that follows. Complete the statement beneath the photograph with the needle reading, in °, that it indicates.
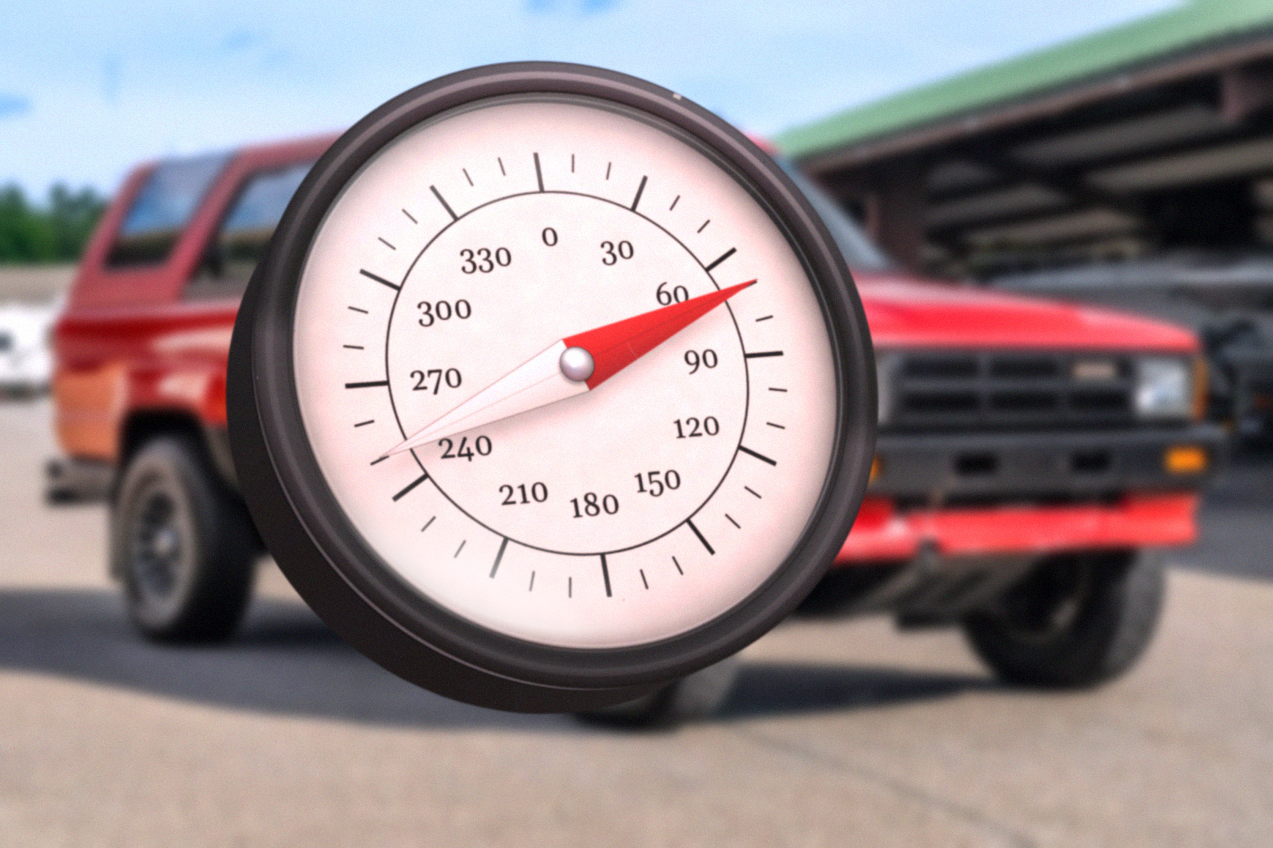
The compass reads 70 °
